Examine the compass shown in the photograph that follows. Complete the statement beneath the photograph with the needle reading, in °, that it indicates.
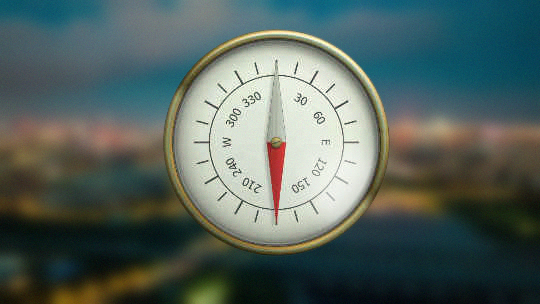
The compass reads 180 °
